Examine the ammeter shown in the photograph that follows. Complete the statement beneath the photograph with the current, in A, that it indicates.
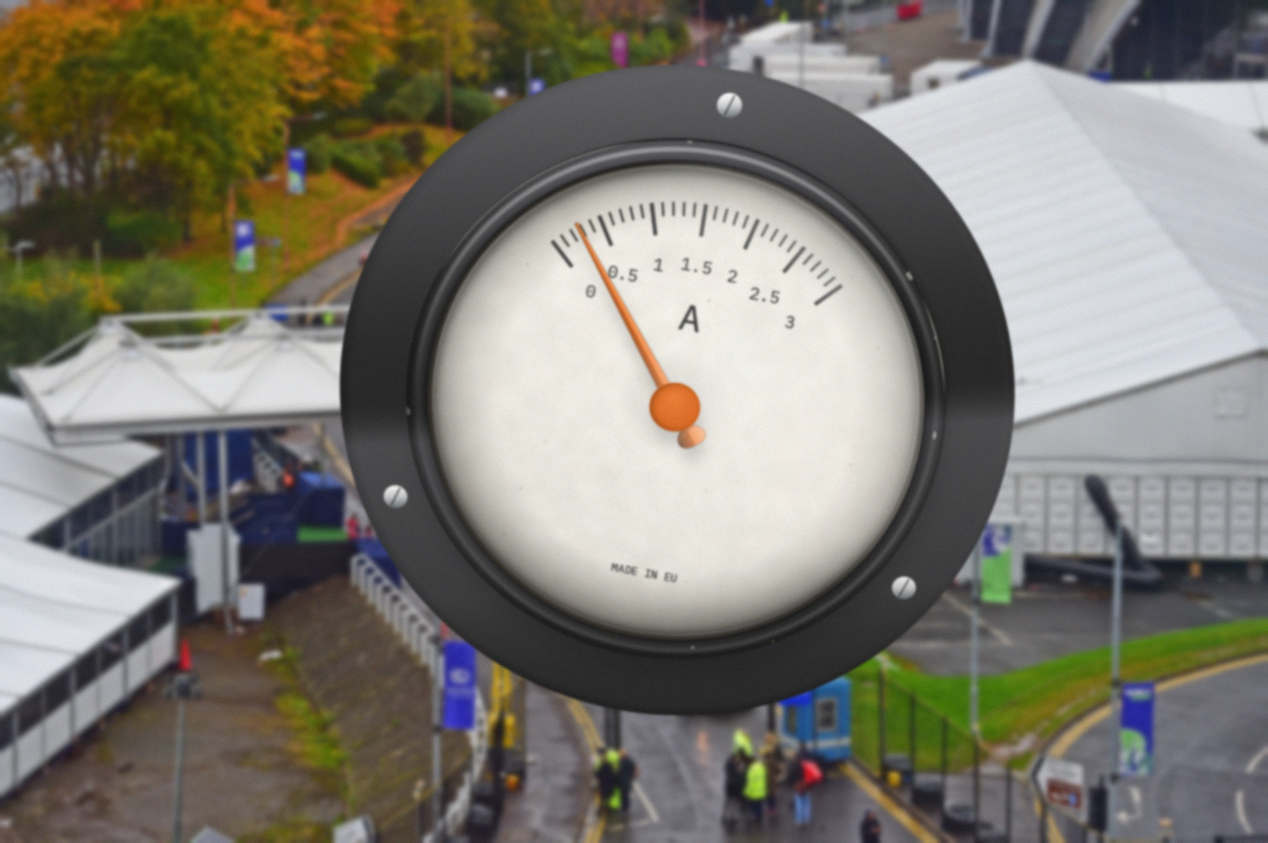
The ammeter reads 0.3 A
